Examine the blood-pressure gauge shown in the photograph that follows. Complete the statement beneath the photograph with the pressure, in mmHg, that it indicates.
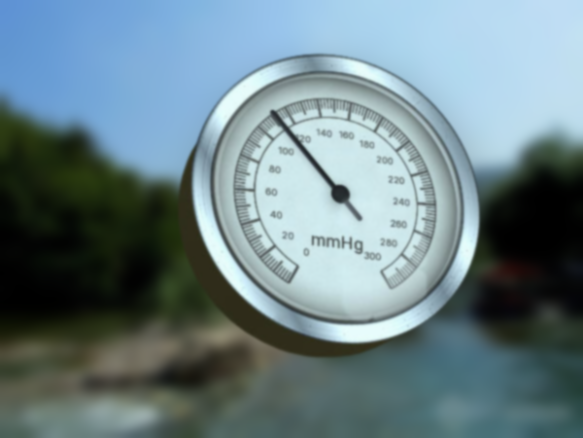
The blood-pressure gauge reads 110 mmHg
